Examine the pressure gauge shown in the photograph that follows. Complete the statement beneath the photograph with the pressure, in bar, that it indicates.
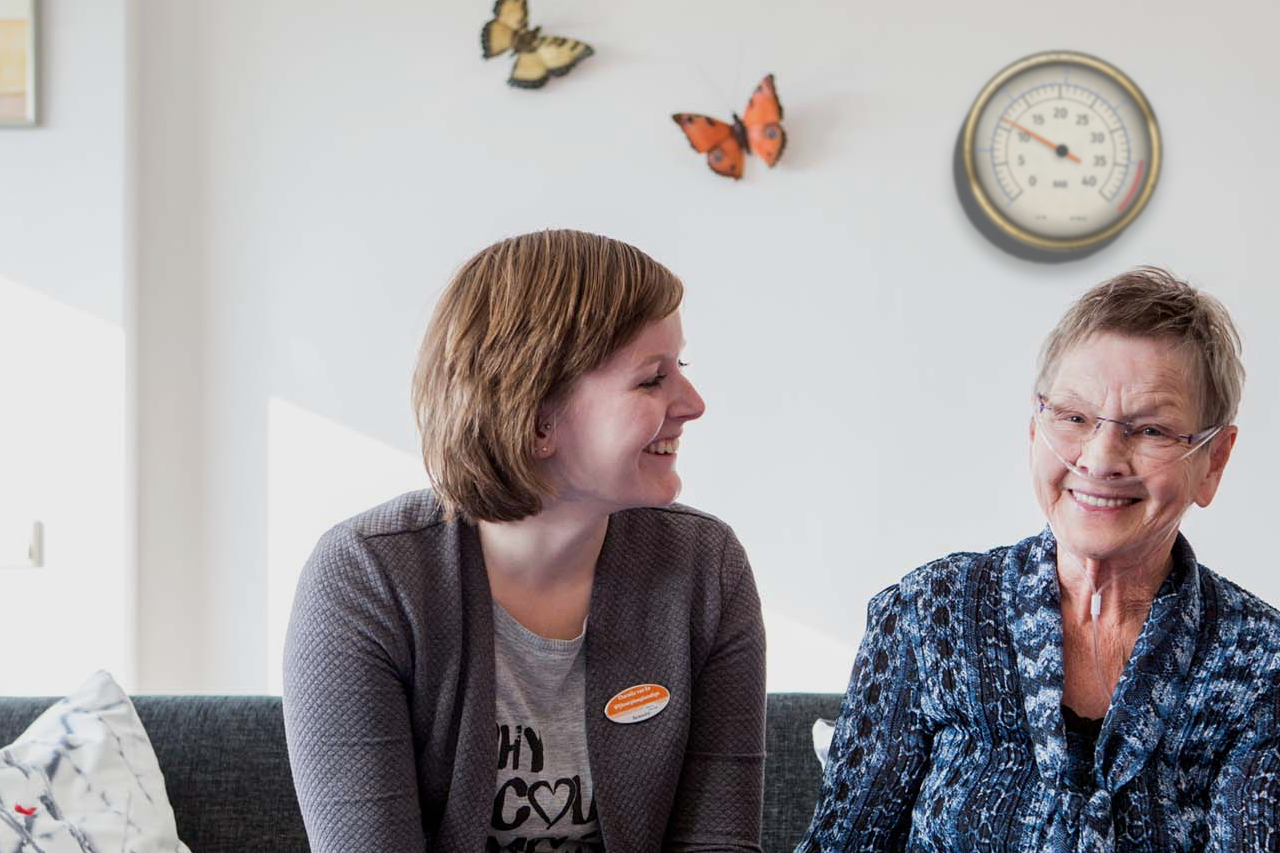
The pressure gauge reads 11 bar
